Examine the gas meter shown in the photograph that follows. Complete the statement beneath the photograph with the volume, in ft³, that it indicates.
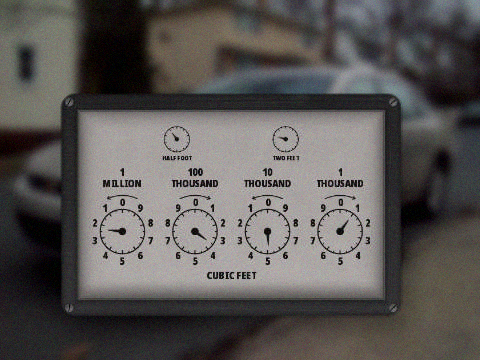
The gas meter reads 235100 ft³
